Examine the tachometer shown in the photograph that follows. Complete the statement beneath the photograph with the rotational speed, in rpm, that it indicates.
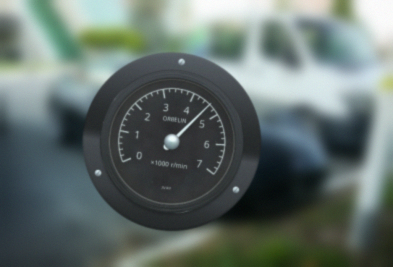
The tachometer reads 4600 rpm
